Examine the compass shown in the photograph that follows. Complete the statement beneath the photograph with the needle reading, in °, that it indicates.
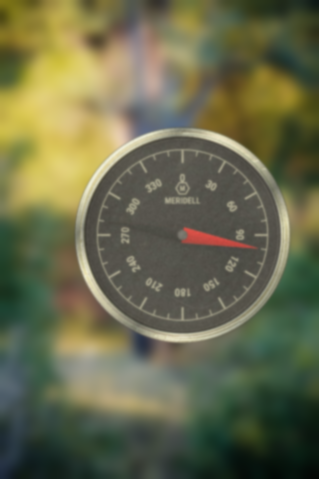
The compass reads 100 °
